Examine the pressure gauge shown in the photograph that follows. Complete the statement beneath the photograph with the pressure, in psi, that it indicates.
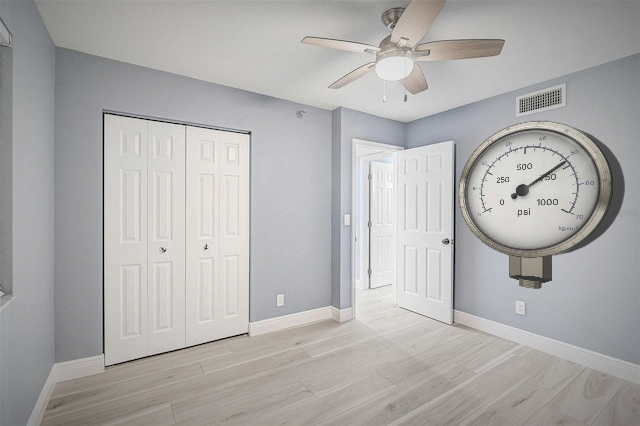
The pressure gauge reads 725 psi
